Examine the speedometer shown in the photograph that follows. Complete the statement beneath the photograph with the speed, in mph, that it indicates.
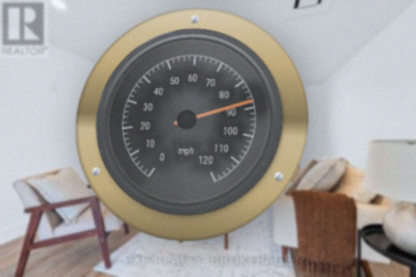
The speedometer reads 88 mph
